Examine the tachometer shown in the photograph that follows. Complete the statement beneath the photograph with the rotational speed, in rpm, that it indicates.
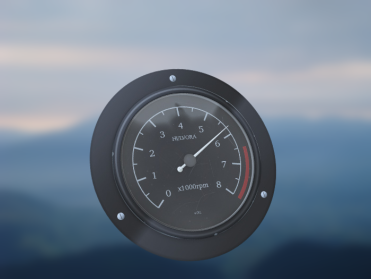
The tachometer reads 5750 rpm
